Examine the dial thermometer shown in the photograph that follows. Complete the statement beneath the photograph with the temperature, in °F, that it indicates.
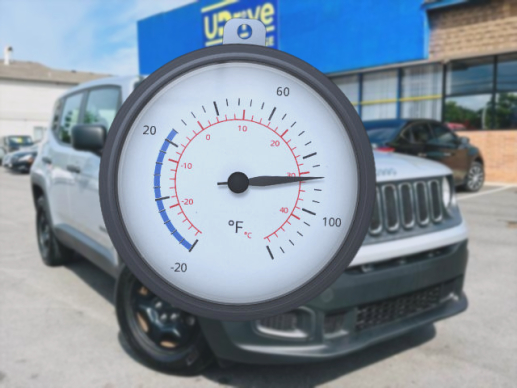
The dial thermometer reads 88 °F
